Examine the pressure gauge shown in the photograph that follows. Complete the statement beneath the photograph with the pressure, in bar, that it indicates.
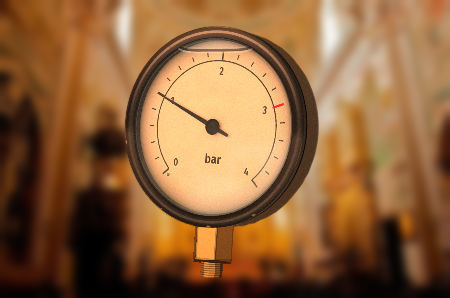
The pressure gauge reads 1 bar
